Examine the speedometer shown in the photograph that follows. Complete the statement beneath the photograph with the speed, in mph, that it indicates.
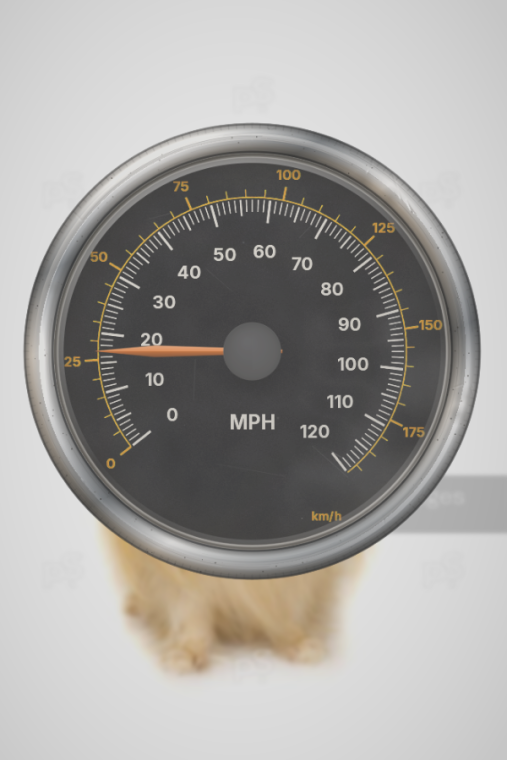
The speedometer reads 17 mph
